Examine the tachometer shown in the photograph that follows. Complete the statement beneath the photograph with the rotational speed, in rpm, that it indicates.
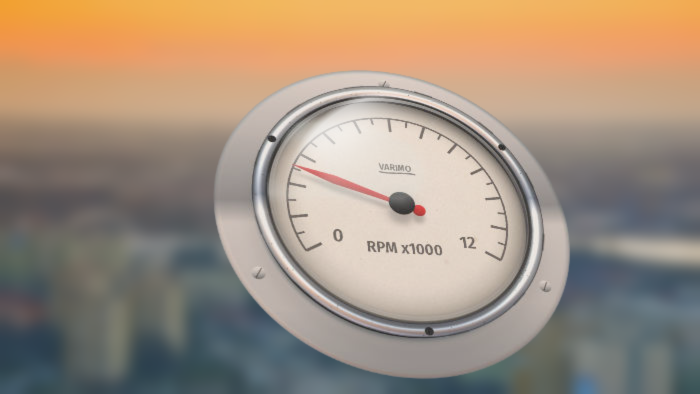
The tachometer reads 2500 rpm
